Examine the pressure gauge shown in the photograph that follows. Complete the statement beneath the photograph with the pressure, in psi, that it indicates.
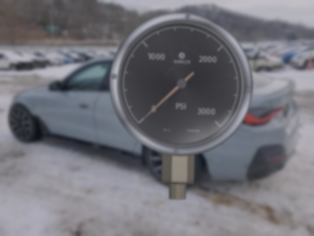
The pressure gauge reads 0 psi
